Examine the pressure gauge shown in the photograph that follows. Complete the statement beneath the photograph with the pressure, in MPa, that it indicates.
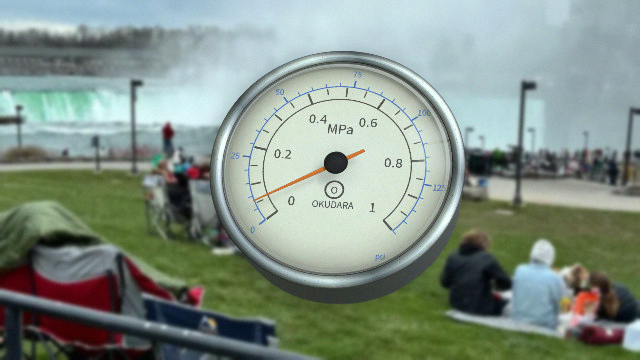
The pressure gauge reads 0.05 MPa
